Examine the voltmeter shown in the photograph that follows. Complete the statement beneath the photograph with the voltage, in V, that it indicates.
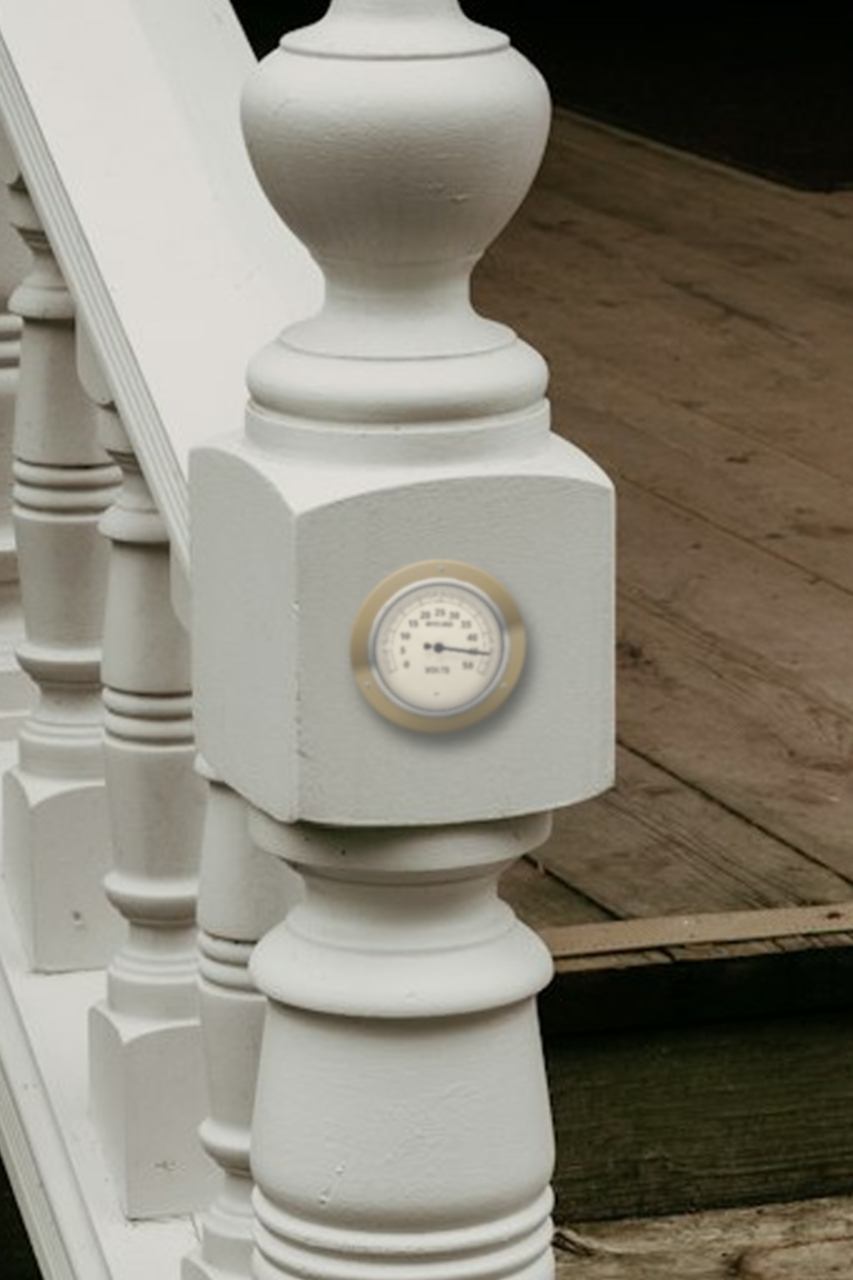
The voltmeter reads 45 V
